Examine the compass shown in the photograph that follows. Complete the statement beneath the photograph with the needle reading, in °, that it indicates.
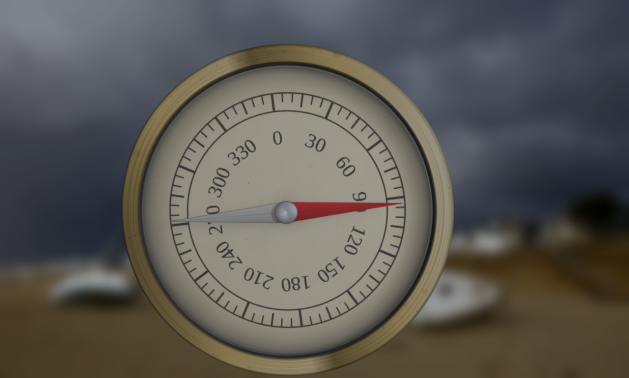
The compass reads 92.5 °
